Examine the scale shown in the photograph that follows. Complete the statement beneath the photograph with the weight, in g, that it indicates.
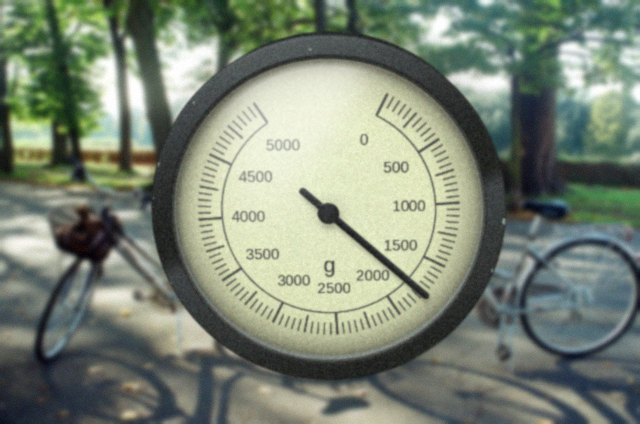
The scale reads 1750 g
